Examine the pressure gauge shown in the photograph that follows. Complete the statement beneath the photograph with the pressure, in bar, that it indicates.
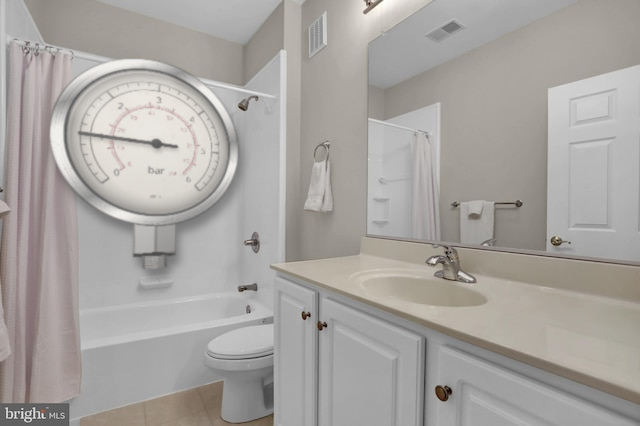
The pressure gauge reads 1 bar
